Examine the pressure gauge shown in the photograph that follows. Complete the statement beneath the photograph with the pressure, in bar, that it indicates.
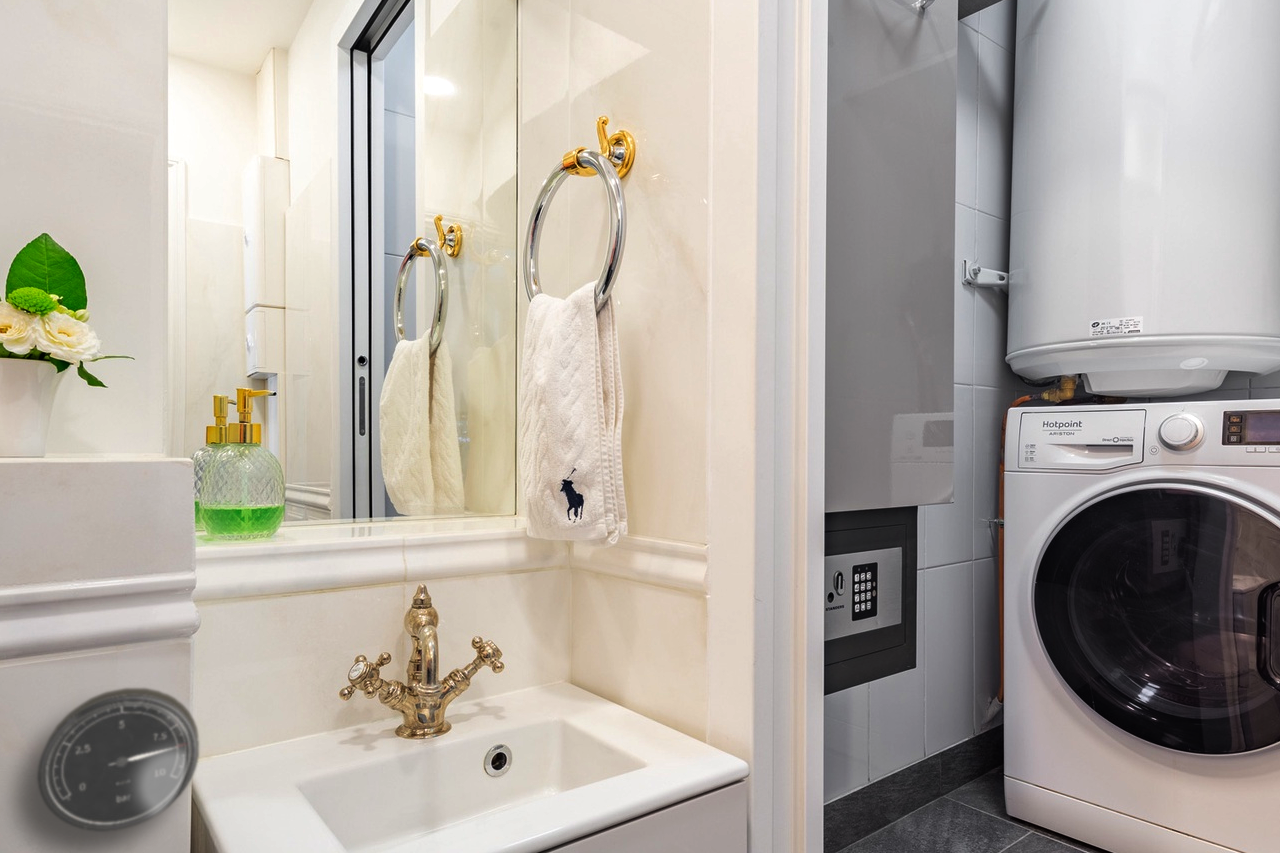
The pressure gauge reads 8.5 bar
